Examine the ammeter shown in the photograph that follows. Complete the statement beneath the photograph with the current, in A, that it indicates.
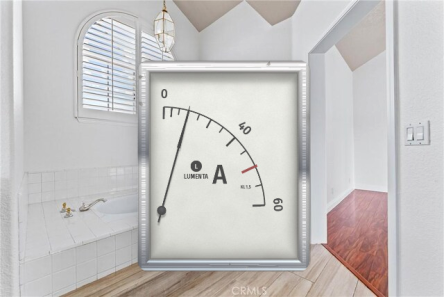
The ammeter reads 20 A
